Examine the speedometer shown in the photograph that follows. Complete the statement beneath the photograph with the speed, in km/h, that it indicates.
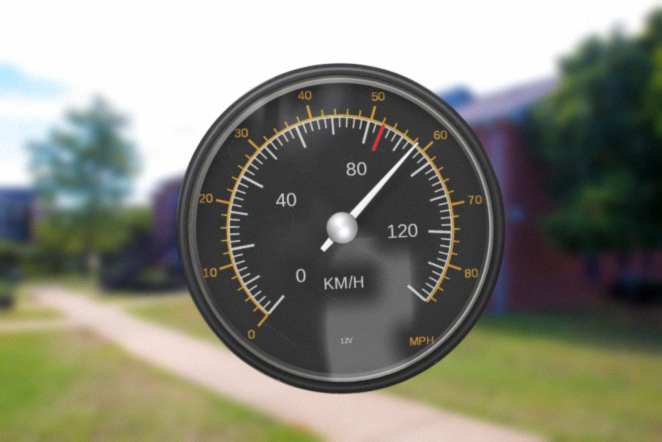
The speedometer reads 94 km/h
